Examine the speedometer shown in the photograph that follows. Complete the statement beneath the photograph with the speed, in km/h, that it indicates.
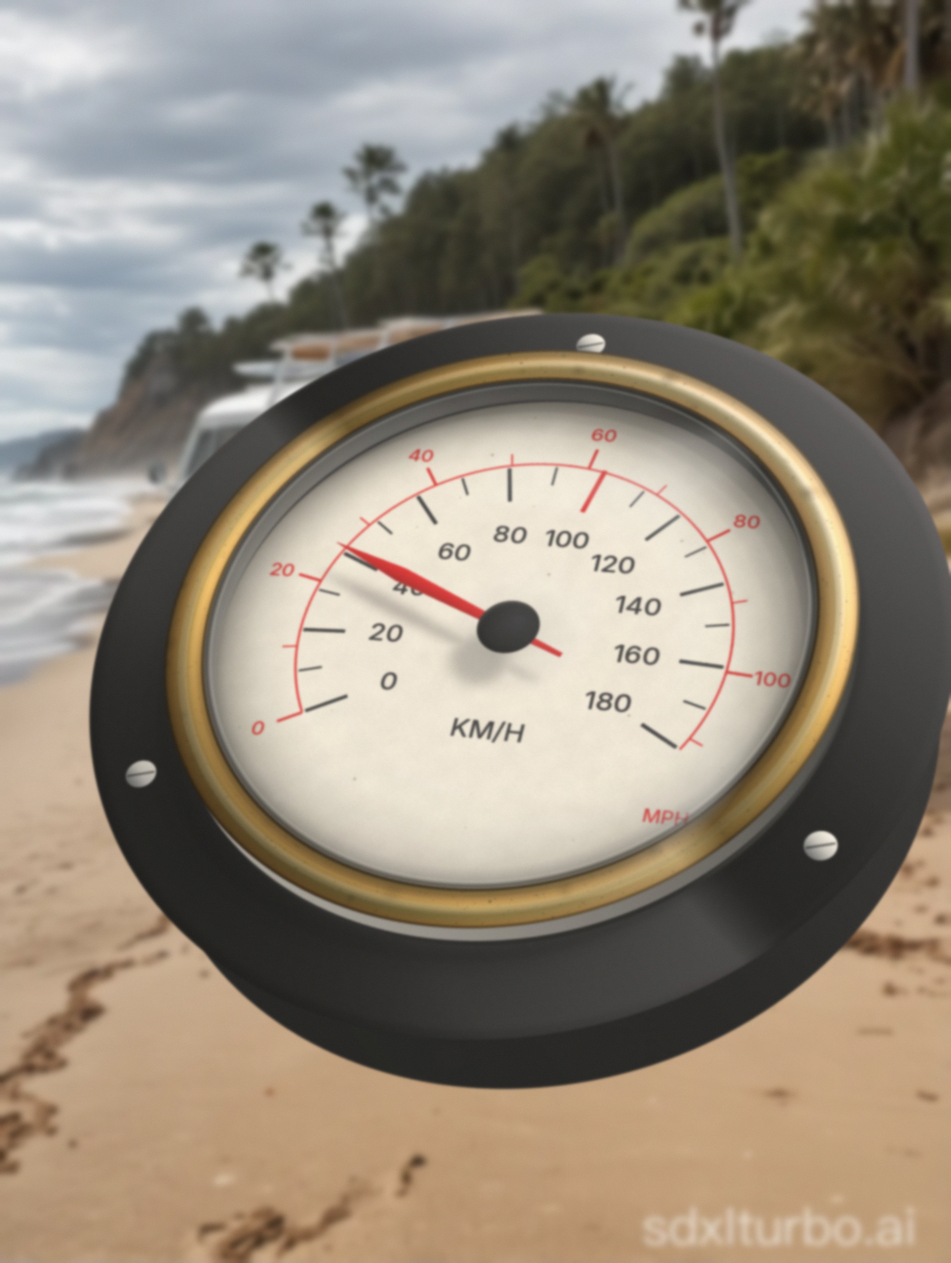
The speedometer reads 40 km/h
